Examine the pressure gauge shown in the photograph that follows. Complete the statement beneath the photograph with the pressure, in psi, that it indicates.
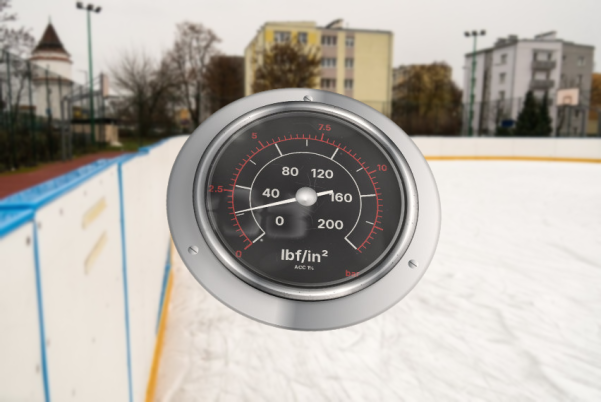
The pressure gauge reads 20 psi
